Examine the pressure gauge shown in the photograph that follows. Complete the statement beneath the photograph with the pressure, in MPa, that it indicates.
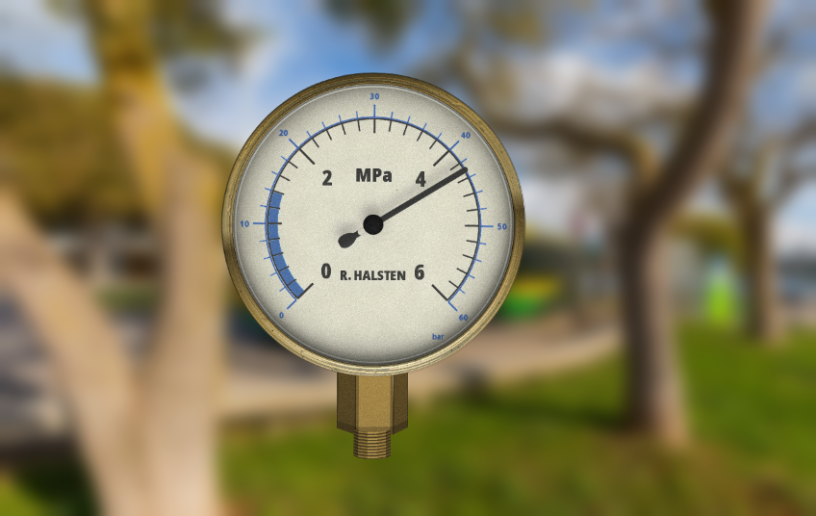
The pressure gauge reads 4.3 MPa
